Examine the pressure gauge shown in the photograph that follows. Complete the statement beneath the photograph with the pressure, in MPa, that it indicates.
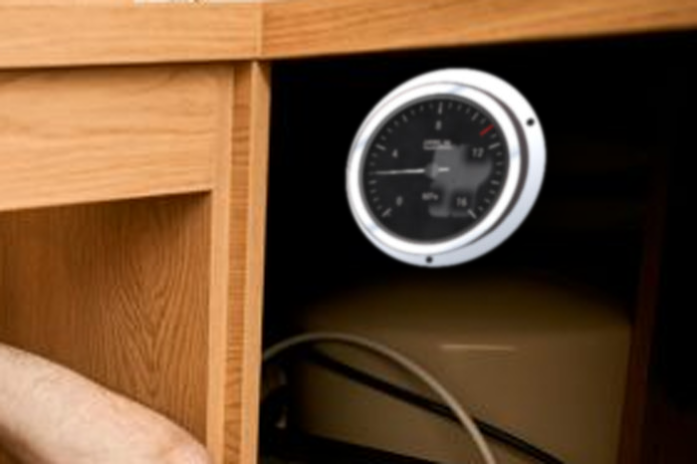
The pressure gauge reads 2.5 MPa
